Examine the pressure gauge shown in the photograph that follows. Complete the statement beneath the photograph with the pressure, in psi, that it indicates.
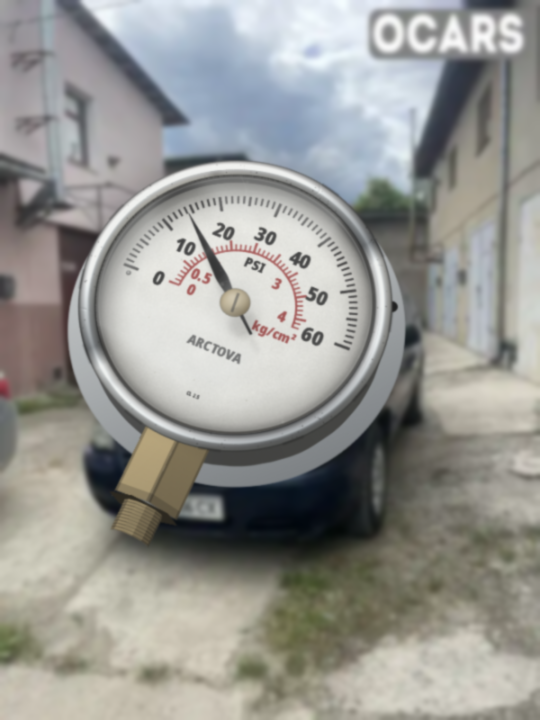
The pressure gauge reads 14 psi
